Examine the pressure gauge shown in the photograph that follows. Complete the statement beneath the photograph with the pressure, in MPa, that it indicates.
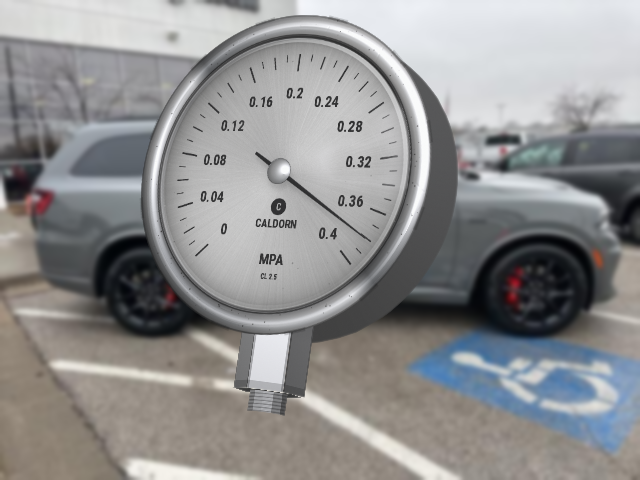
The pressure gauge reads 0.38 MPa
